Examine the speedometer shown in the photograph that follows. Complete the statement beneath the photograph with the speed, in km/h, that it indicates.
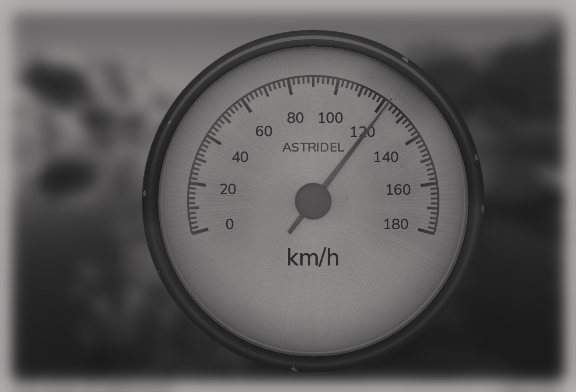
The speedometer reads 122 km/h
